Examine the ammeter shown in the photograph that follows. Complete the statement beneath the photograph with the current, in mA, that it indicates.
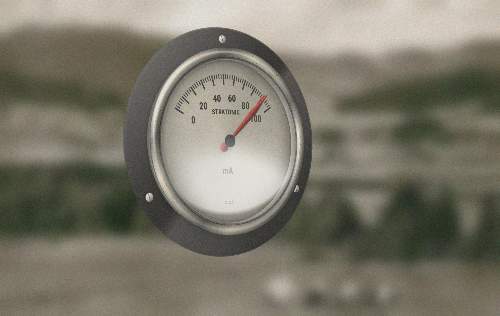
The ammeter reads 90 mA
